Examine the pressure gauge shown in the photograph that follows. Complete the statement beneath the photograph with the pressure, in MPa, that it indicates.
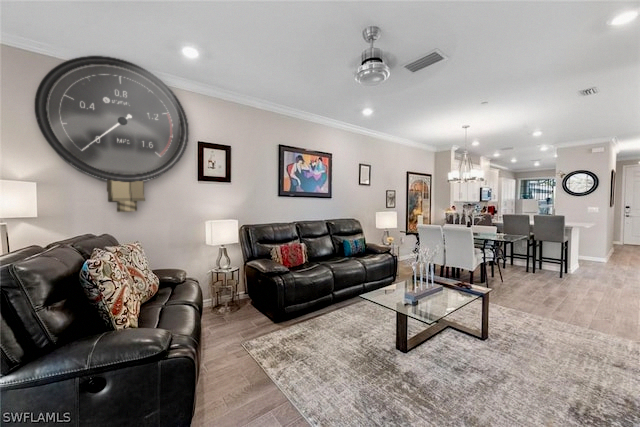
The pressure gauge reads 0 MPa
